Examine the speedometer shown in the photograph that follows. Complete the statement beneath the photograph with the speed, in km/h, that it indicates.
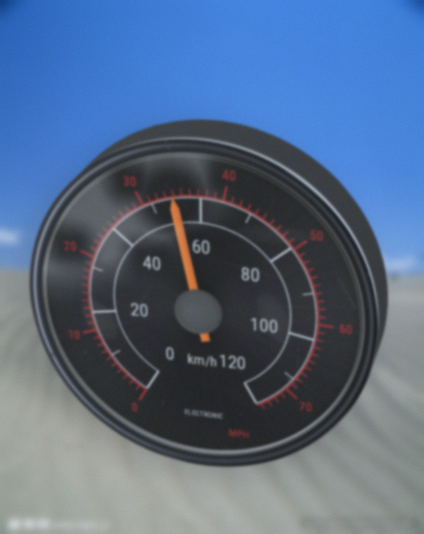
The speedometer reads 55 km/h
